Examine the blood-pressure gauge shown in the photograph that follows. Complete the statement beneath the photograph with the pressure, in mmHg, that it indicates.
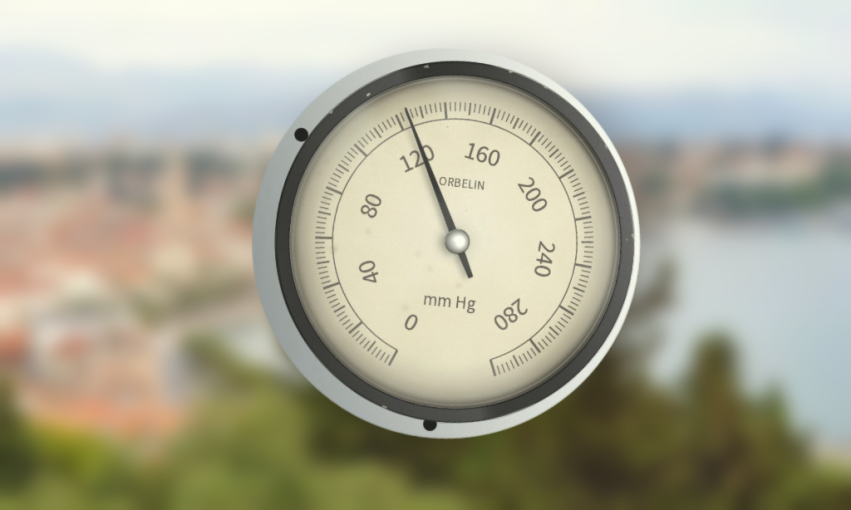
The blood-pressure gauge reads 124 mmHg
